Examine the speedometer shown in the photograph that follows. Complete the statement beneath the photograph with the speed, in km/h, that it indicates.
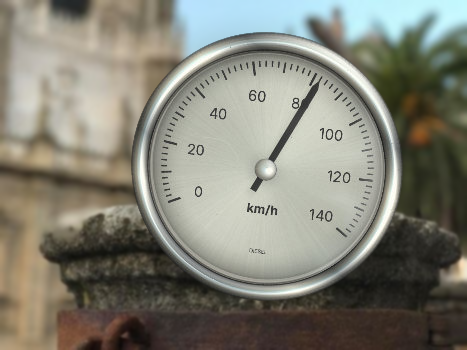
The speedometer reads 82 km/h
